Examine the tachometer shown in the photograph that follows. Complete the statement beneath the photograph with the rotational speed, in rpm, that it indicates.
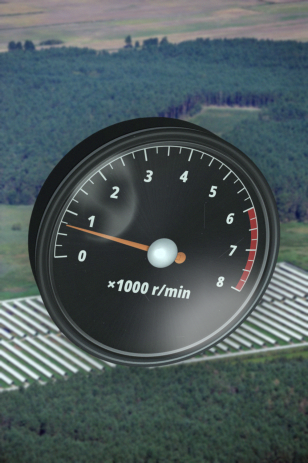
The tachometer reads 750 rpm
